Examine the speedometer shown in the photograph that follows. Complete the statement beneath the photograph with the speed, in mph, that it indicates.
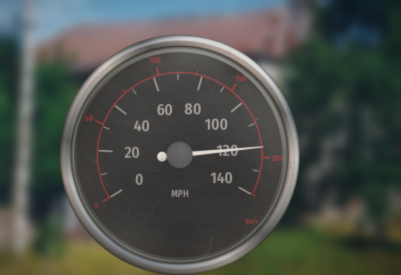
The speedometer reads 120 mph
